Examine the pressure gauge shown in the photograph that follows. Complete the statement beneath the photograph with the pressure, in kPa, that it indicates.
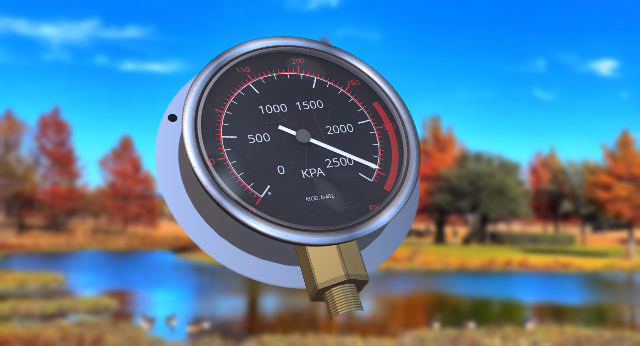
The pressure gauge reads 2400 kPa
